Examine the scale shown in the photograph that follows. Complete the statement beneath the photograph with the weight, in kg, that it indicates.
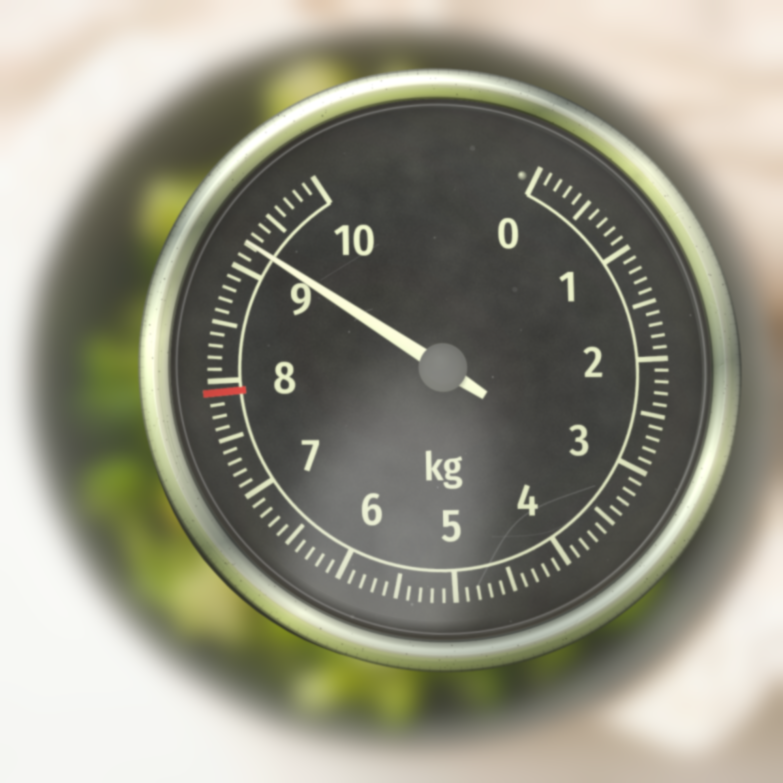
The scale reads 9.2 kg
